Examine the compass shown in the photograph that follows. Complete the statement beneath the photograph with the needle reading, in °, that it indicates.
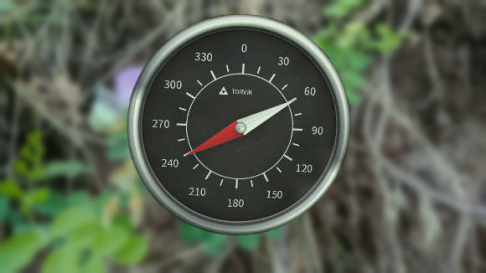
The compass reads 240 °
